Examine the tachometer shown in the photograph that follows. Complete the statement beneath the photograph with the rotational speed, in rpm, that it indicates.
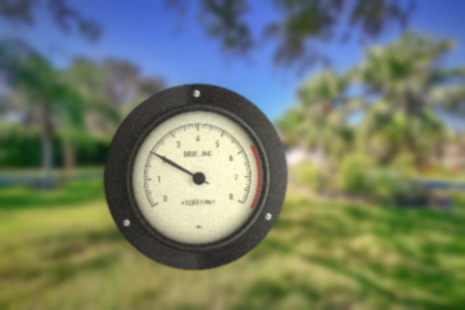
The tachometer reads 2000 rpm
